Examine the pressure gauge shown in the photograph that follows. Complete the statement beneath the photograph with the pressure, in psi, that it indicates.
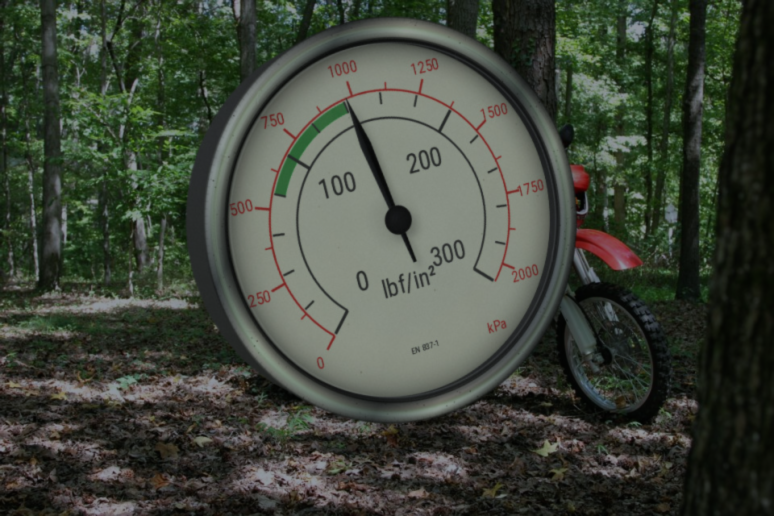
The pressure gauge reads 140 psi
